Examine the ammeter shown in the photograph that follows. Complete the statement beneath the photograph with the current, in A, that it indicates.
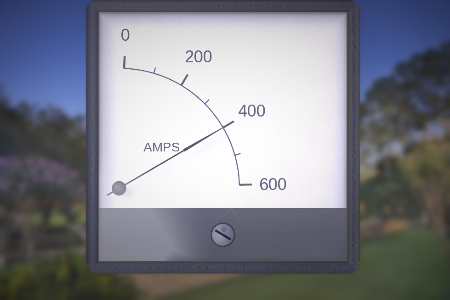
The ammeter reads 400 A
